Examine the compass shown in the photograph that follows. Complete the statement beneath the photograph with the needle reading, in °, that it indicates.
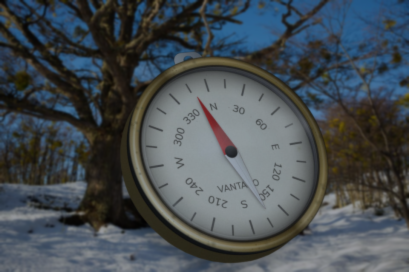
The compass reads 345 °
